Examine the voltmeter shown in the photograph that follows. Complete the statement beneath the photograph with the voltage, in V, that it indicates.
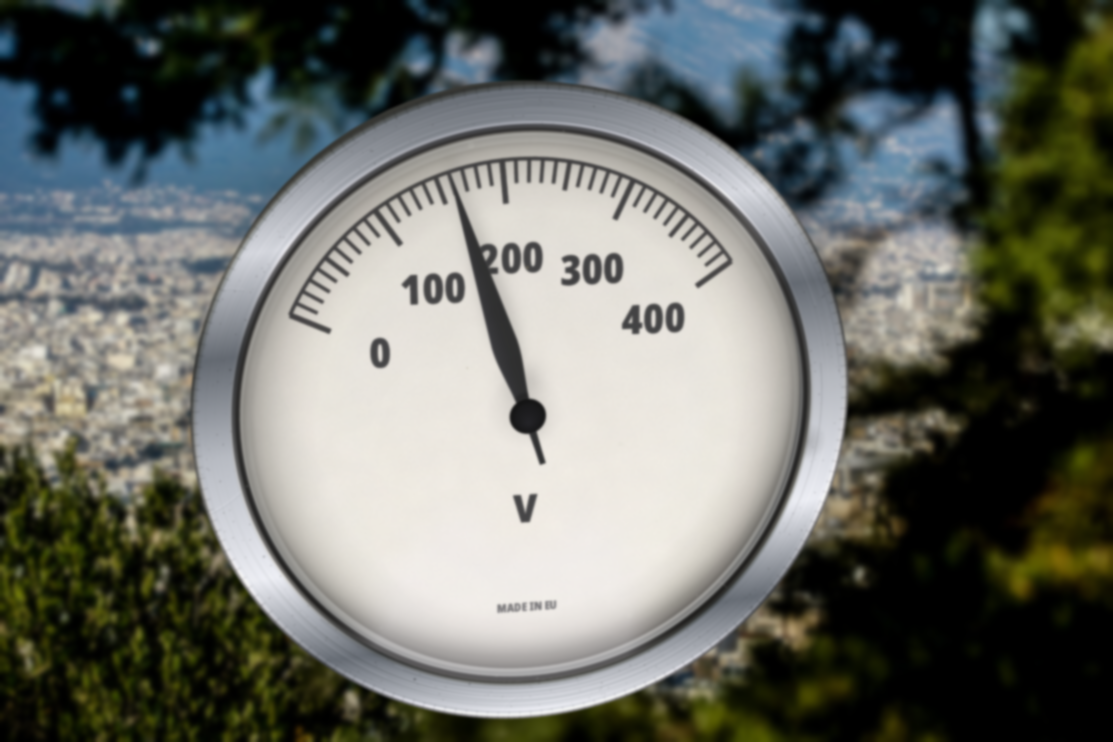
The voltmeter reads 160 V
